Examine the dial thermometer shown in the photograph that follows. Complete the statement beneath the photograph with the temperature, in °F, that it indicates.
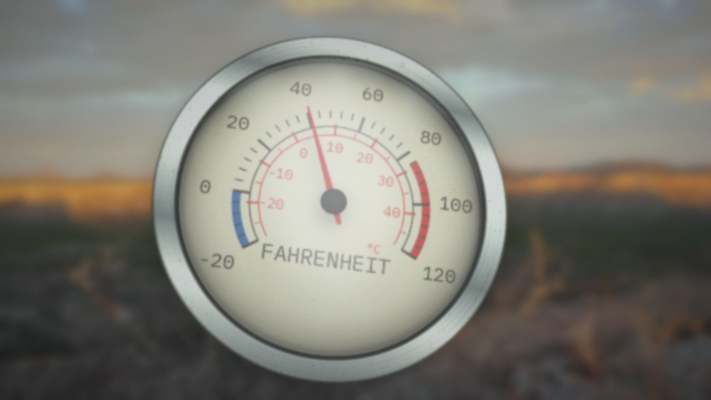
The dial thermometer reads 40 °F
